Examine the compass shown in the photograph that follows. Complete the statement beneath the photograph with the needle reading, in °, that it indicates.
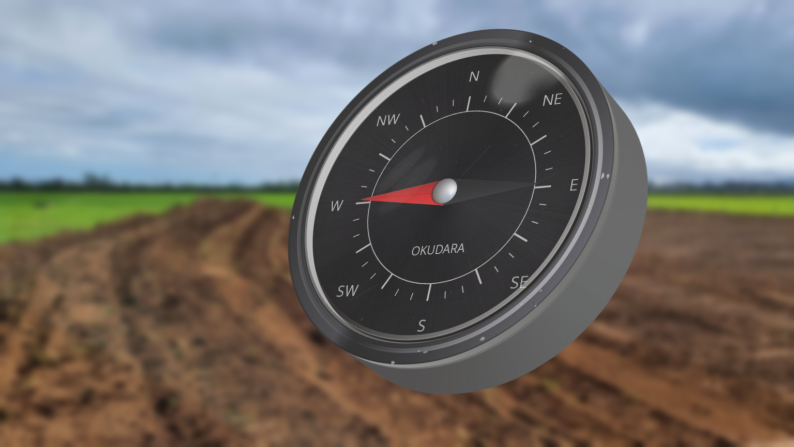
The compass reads 270 °
